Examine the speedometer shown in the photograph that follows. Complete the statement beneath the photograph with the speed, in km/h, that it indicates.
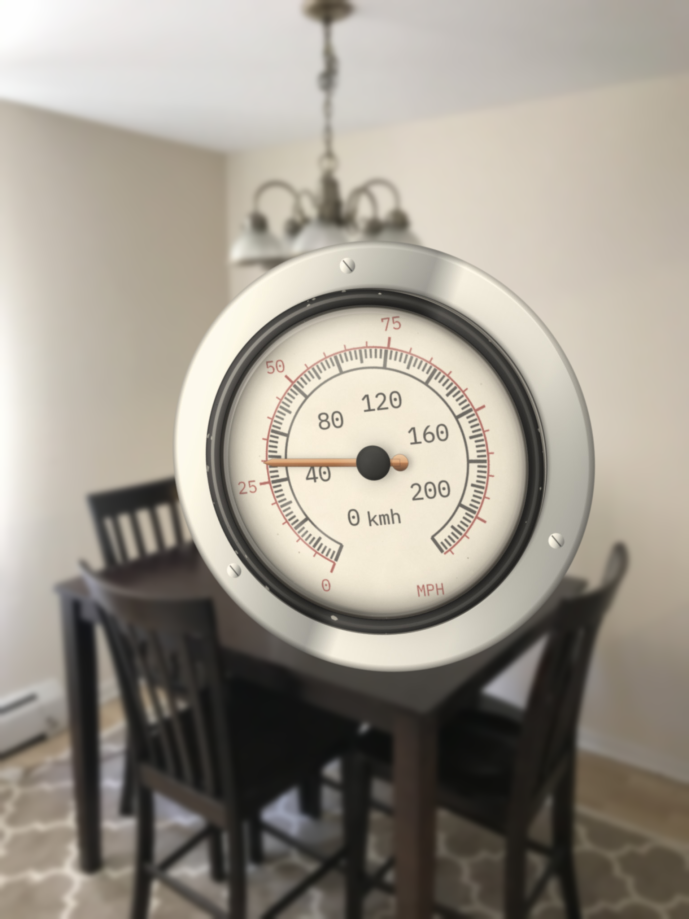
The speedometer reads 48 km/h
